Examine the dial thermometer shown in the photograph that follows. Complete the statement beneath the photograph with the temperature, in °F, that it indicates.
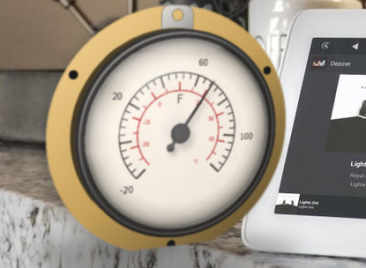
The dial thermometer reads 68 °F
